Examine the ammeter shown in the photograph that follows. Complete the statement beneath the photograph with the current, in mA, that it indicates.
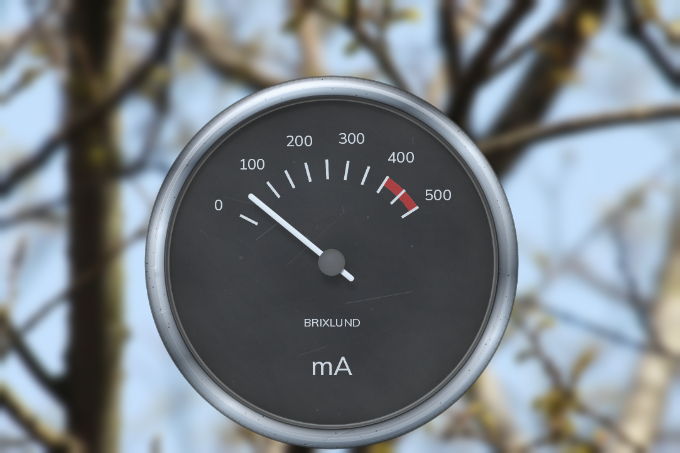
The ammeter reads 50 mA
